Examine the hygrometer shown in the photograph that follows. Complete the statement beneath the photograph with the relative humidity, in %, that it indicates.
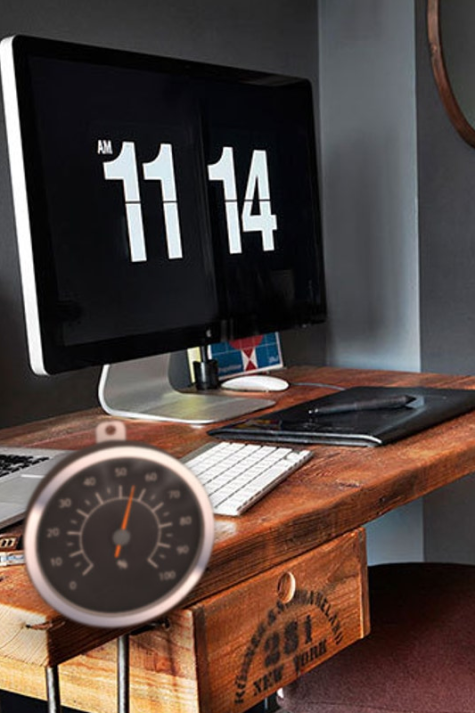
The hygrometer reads 55 %
